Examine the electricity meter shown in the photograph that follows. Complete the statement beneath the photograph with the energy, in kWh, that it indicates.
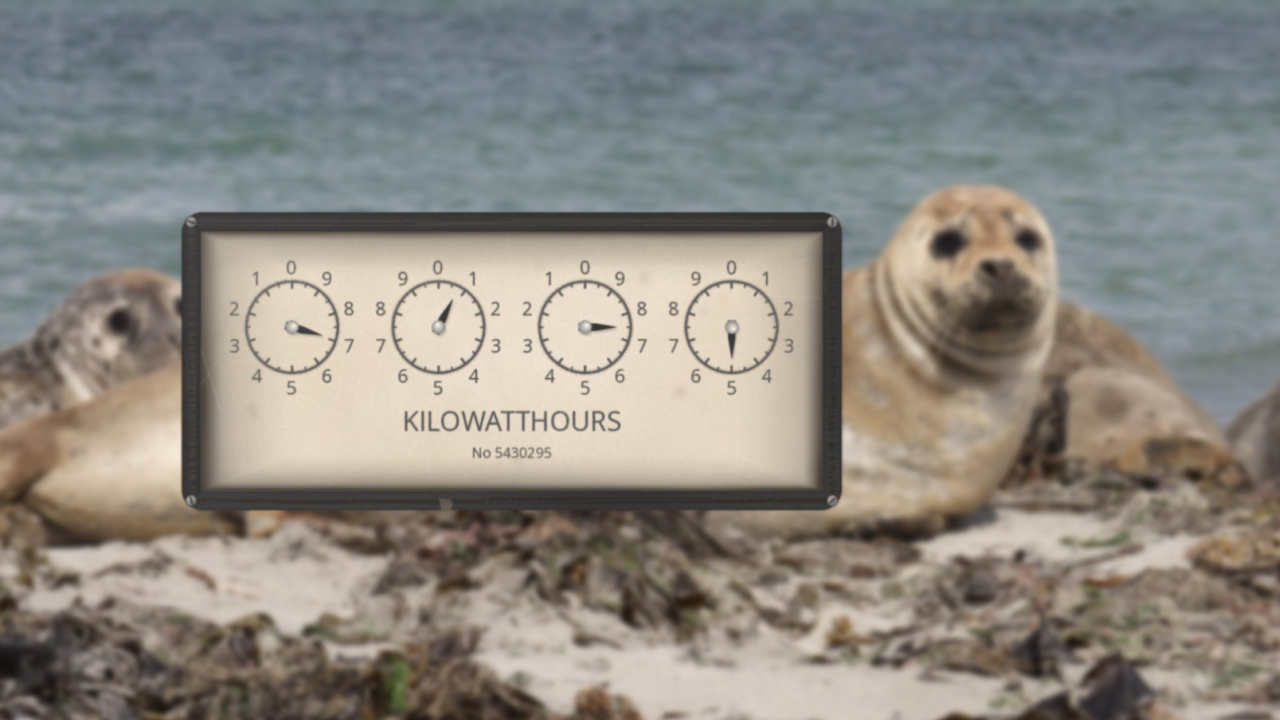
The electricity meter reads 7075 kWh
